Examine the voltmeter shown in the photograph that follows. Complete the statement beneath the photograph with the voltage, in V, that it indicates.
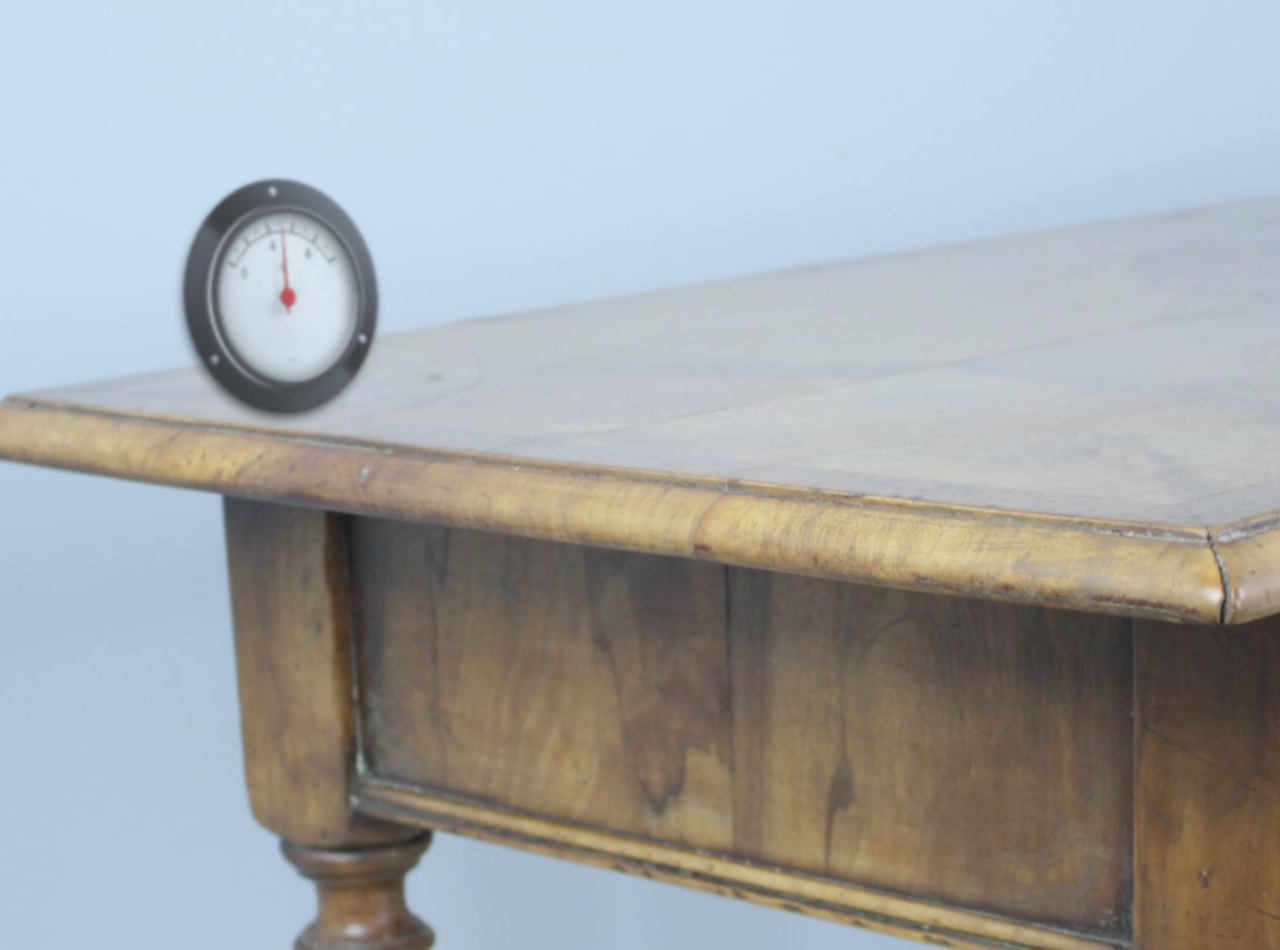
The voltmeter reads 5 V
